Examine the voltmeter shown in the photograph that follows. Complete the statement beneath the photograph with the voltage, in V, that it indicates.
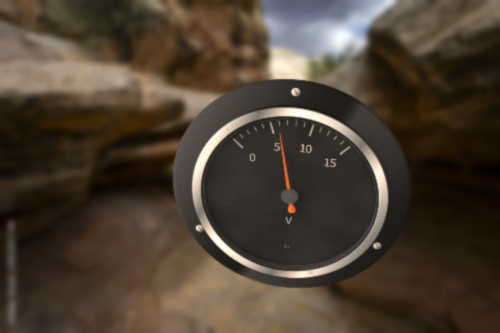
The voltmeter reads 6 V
